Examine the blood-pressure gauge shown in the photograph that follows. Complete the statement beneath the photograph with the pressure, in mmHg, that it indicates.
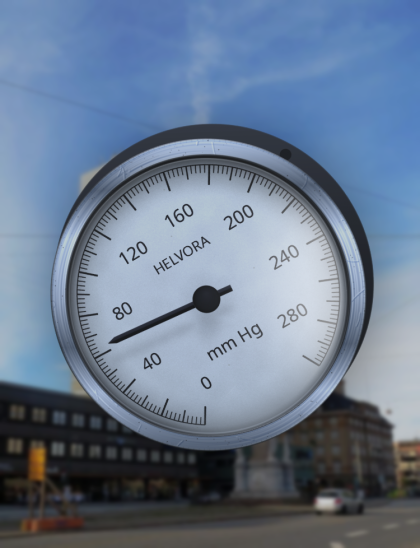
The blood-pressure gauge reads 64 mmHg
